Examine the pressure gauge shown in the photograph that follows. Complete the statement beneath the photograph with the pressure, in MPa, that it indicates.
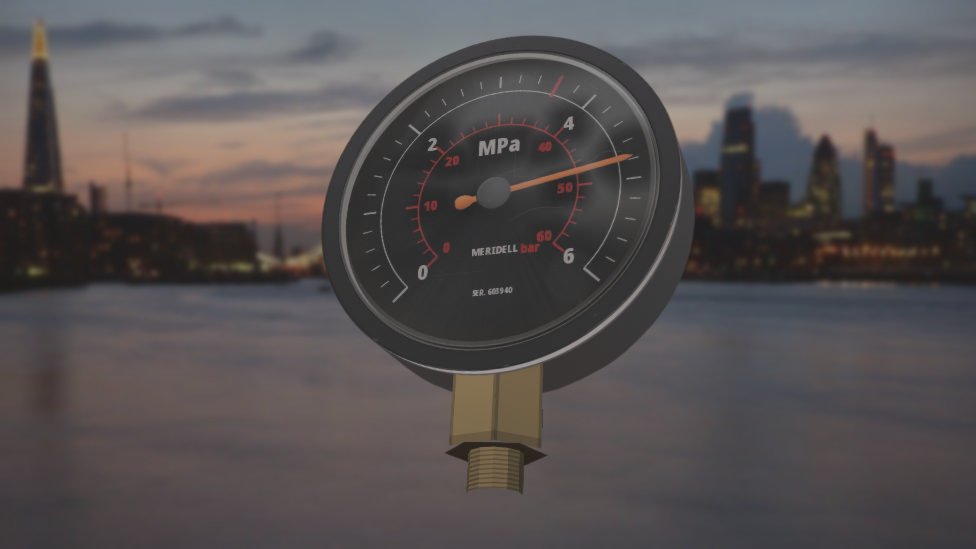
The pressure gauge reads 4.8 MPa
